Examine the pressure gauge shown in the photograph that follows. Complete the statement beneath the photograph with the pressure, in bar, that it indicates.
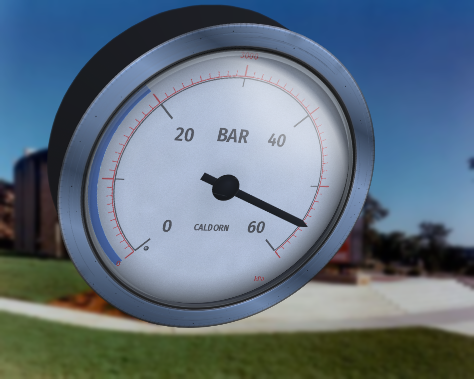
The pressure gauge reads 55 bar
